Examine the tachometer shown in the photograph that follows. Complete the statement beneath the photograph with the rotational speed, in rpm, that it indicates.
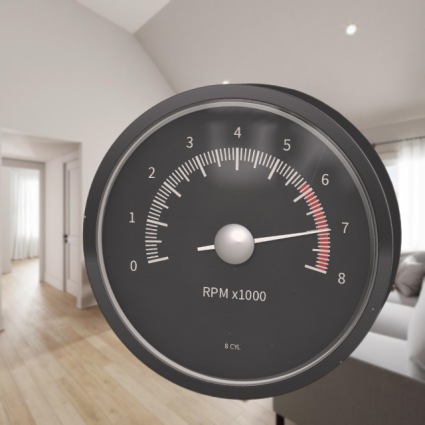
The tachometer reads 7000 rpm
